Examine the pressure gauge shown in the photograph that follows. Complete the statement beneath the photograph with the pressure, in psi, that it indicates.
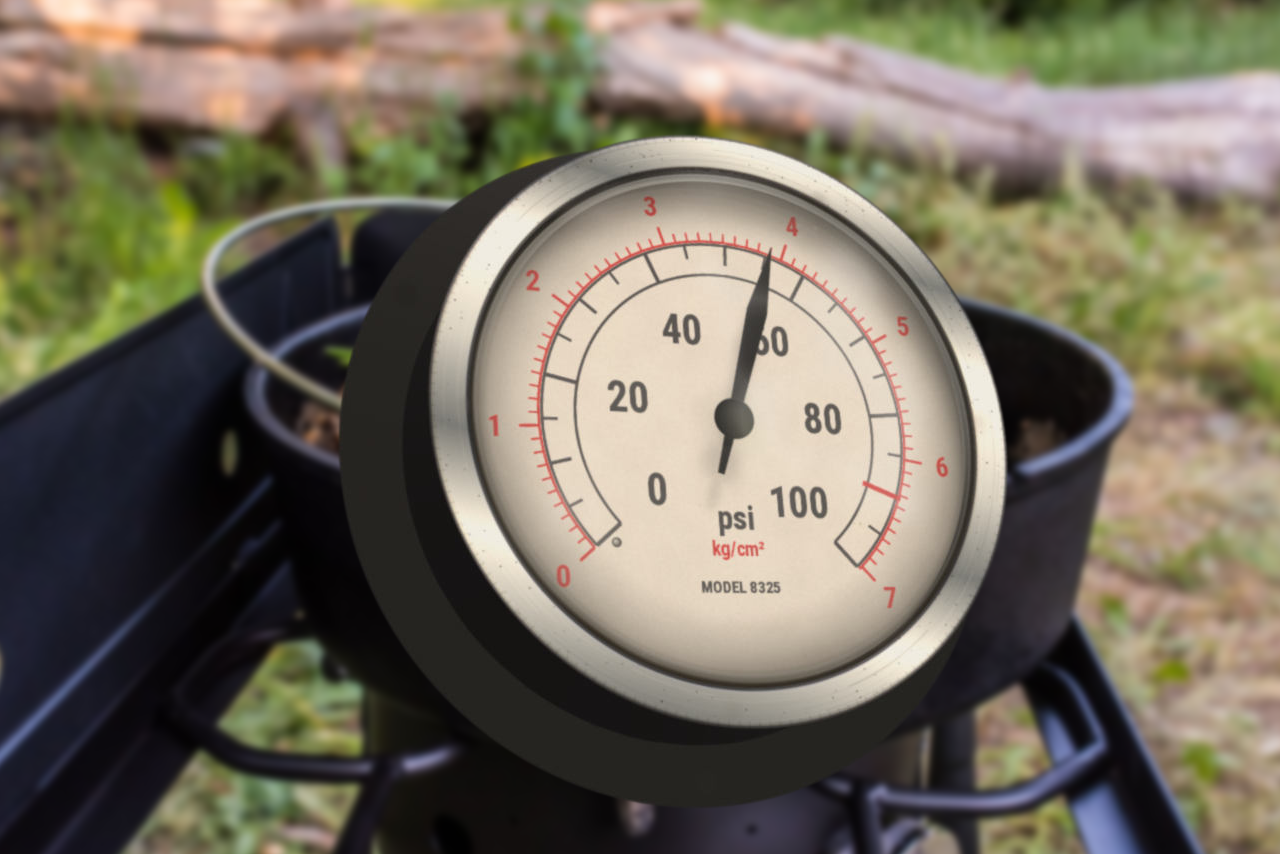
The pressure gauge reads 55 psi
